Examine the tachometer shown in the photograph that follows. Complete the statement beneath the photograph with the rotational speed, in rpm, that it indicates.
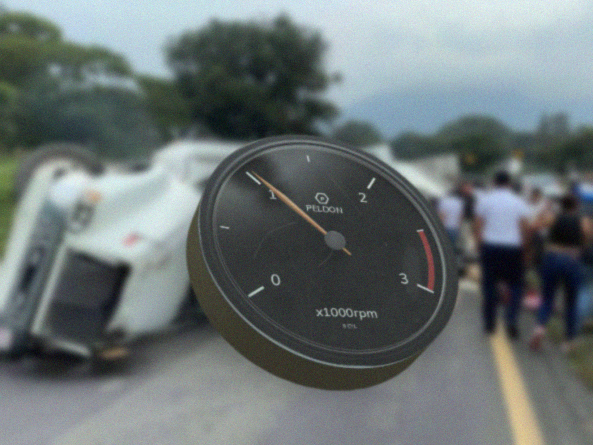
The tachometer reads 1000 rpm
